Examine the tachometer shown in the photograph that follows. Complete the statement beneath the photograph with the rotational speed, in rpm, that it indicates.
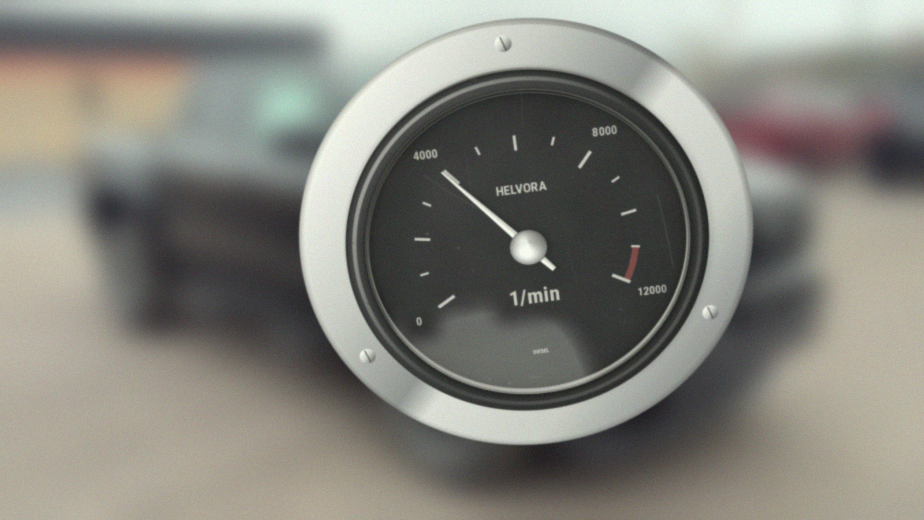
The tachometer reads 4000 rpm
